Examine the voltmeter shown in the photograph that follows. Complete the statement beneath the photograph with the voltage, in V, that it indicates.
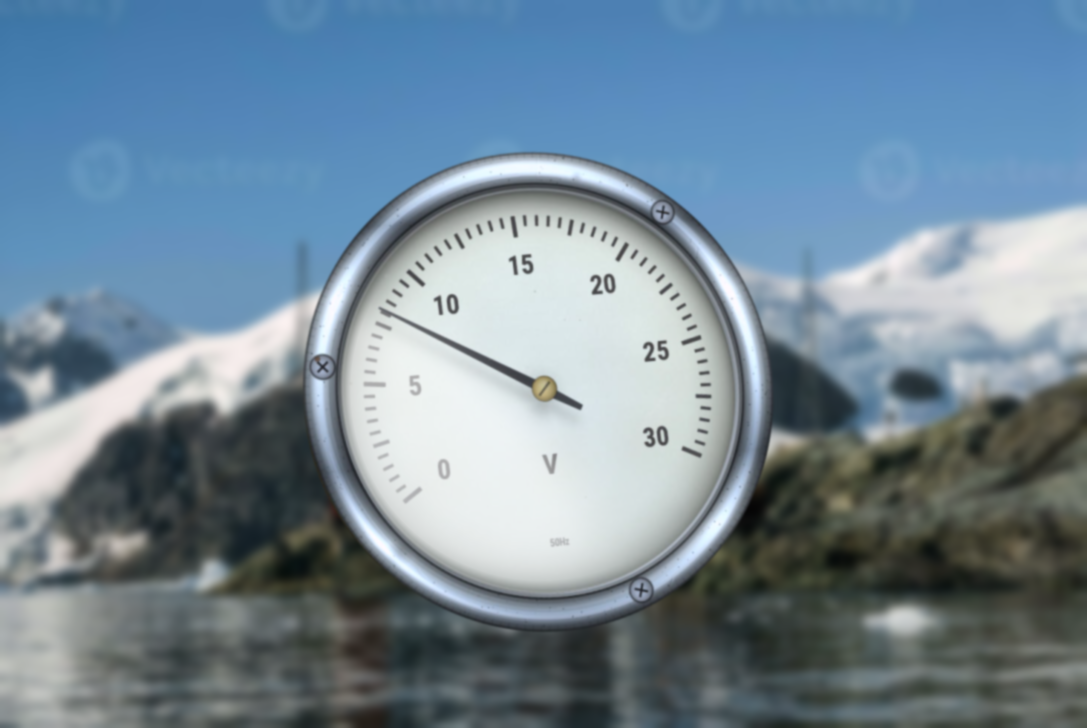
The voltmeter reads 8 V
